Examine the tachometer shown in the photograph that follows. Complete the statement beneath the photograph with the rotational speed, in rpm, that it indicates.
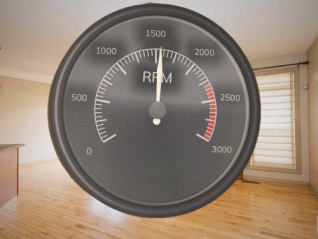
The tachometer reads 1550 rpm
